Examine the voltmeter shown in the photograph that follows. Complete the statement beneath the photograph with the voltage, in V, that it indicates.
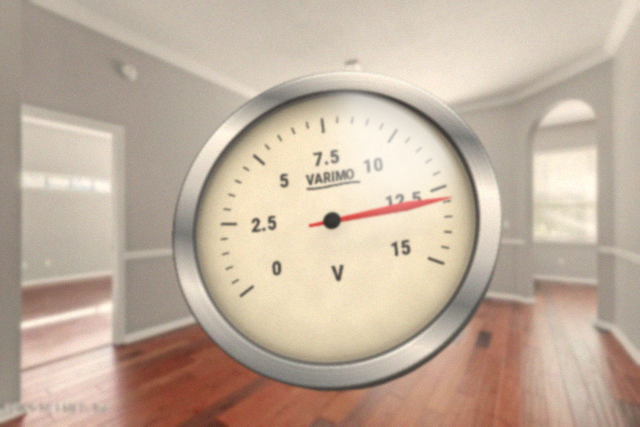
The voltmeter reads 13 V
